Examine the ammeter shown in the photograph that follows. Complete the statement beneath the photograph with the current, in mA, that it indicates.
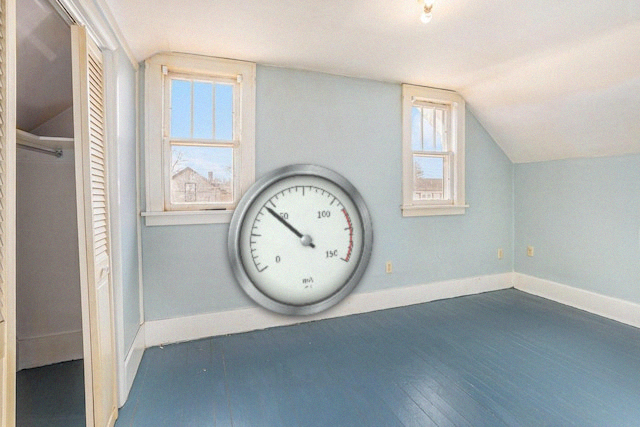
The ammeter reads 45 mA
